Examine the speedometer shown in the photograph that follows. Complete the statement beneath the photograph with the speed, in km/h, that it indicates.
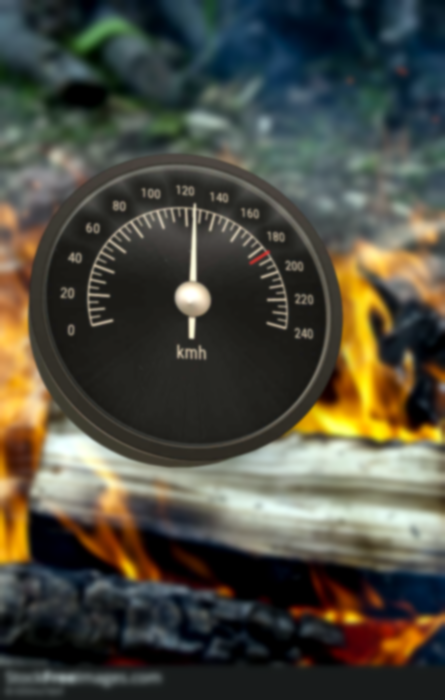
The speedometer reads 125 km/h
